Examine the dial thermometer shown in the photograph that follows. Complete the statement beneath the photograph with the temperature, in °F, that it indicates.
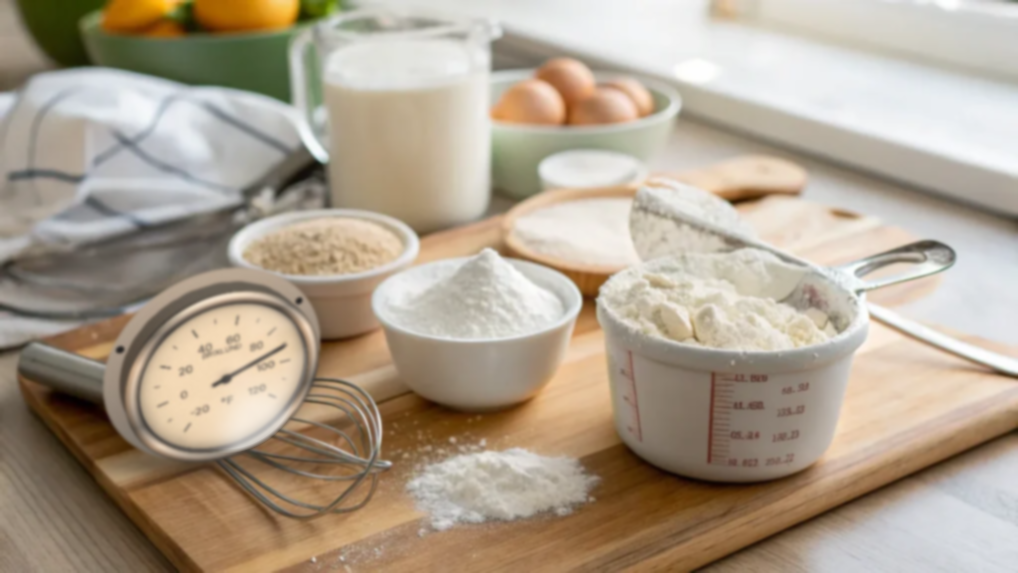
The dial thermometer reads 90 °F
